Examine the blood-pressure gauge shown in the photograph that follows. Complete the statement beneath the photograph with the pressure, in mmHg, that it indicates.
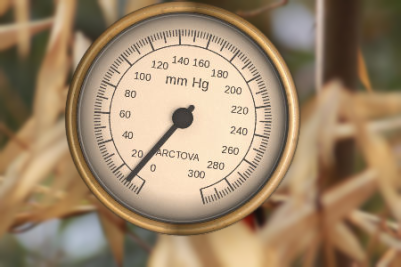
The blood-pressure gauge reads 10 mmHg
